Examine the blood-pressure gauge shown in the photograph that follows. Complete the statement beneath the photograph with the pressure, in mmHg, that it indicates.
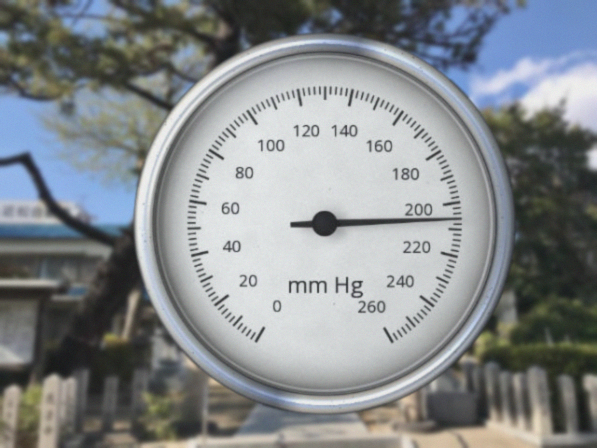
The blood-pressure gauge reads 206 mmHg
